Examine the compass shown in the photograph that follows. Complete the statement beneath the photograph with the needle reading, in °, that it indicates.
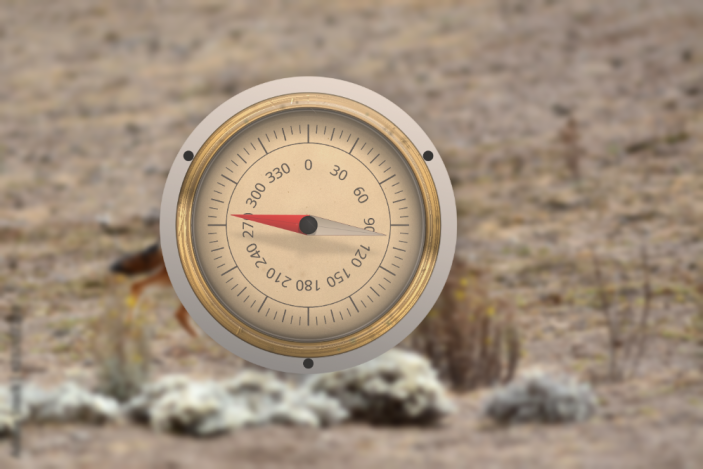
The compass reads 277.5 °
